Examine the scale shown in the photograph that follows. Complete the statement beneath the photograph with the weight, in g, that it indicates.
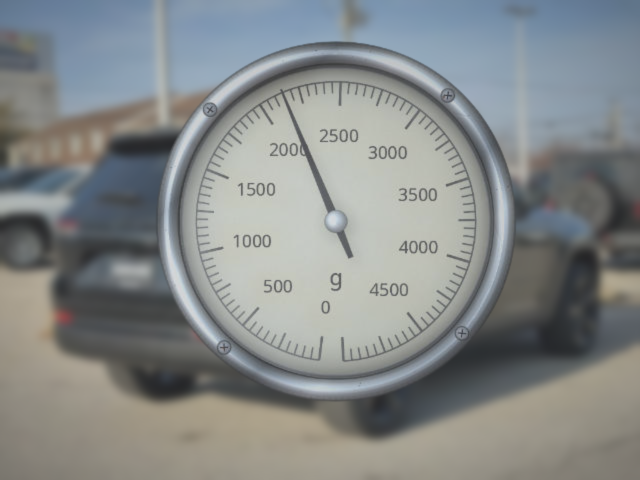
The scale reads 2150 g
